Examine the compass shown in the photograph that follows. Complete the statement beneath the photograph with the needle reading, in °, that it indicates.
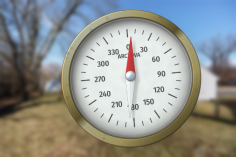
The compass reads 5 °
